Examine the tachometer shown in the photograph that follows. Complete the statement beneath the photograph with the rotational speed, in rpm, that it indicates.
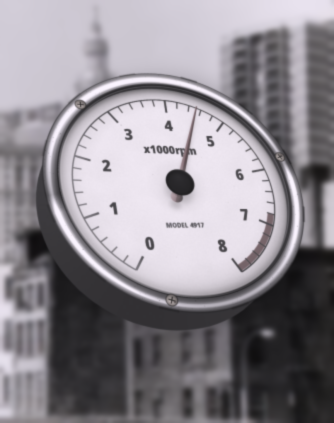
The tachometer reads 4500 rpm
